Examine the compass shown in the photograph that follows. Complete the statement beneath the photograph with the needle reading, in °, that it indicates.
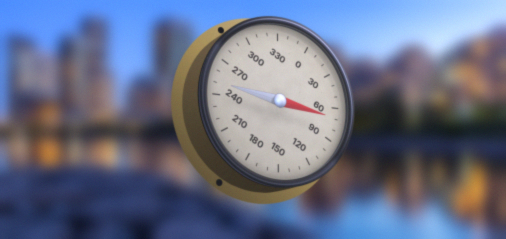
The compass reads 70 °
